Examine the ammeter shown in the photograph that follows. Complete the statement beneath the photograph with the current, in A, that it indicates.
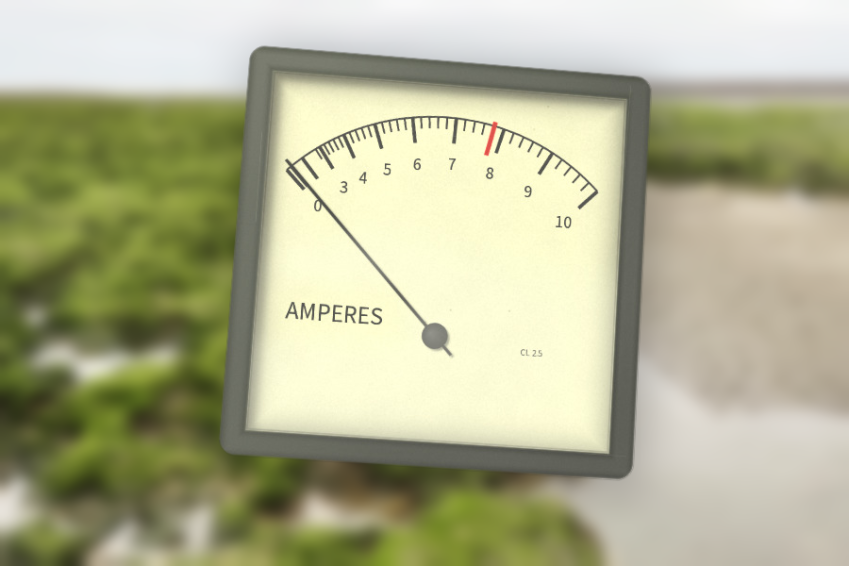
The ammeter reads 1 A
